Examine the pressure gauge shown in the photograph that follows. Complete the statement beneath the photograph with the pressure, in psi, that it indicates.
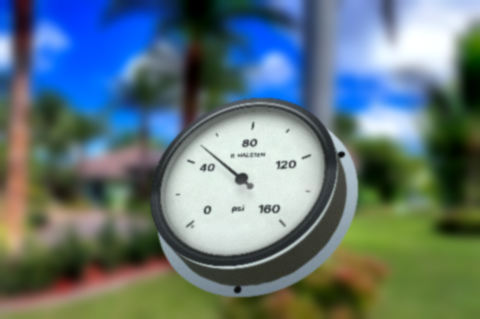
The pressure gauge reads 50 psi
